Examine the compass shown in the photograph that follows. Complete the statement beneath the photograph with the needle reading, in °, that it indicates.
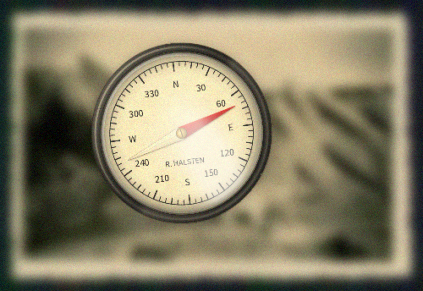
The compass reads 70 °
